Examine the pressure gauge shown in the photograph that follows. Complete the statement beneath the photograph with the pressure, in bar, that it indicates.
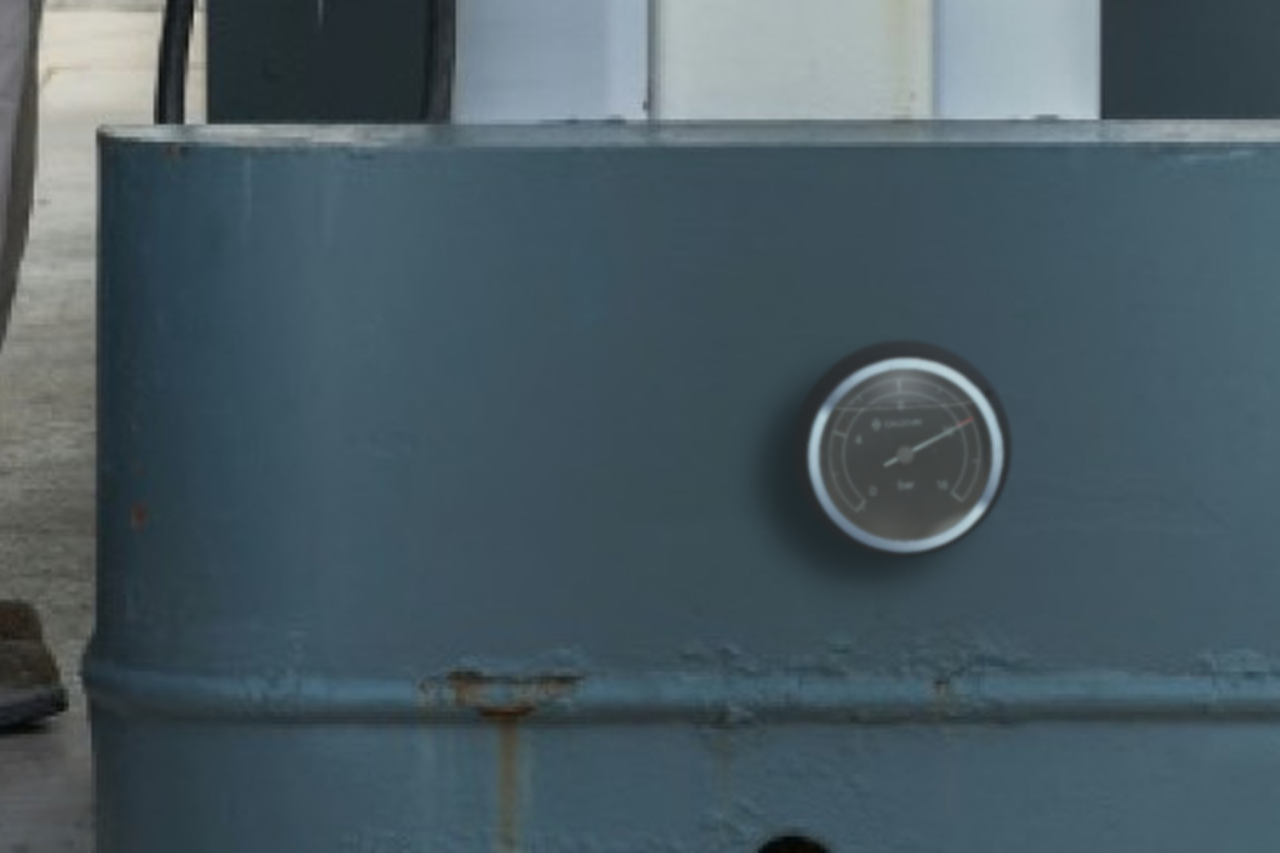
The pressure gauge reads 12 bar
